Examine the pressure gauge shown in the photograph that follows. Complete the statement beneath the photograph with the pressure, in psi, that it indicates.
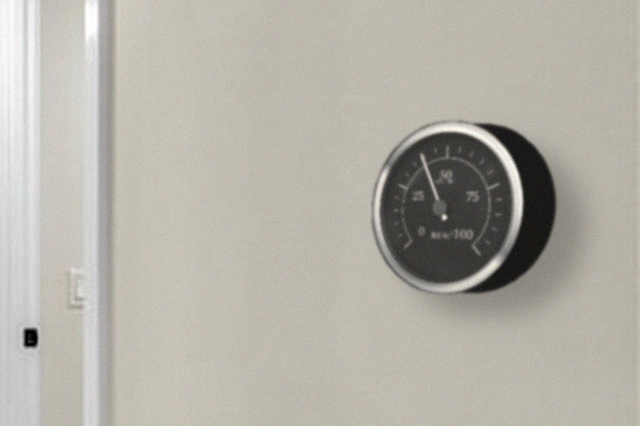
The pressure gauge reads 40 psi
